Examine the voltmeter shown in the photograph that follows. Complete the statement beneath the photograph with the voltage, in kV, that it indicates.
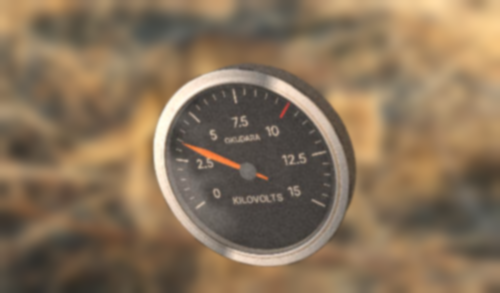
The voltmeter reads 3.5 kV
